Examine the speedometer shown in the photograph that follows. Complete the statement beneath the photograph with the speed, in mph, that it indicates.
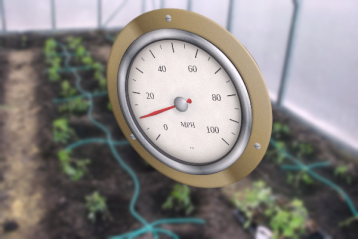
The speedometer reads 10 mph
